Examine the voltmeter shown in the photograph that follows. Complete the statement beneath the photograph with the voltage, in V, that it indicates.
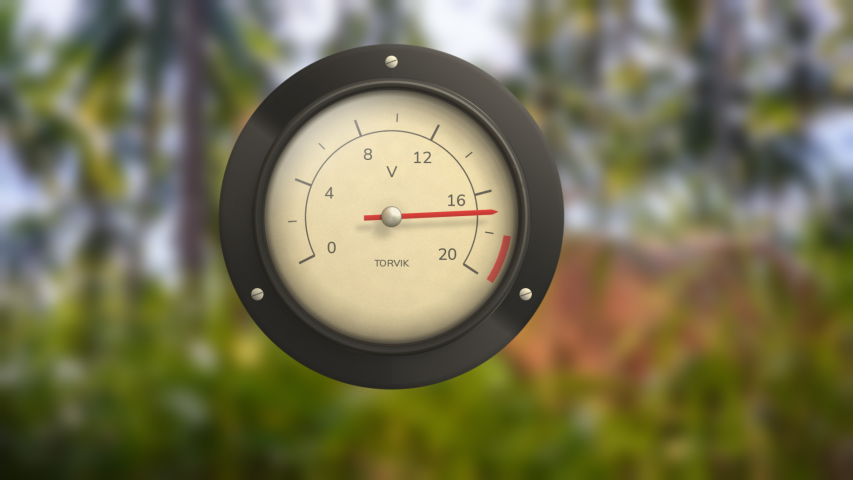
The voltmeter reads 17 V
